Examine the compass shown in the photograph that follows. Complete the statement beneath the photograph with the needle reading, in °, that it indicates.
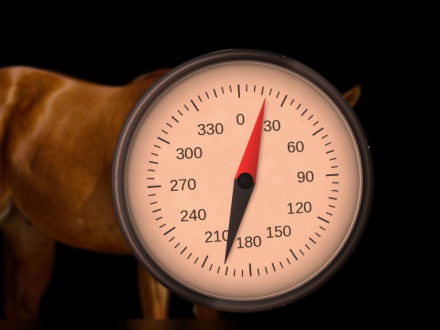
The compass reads 17.5 °
